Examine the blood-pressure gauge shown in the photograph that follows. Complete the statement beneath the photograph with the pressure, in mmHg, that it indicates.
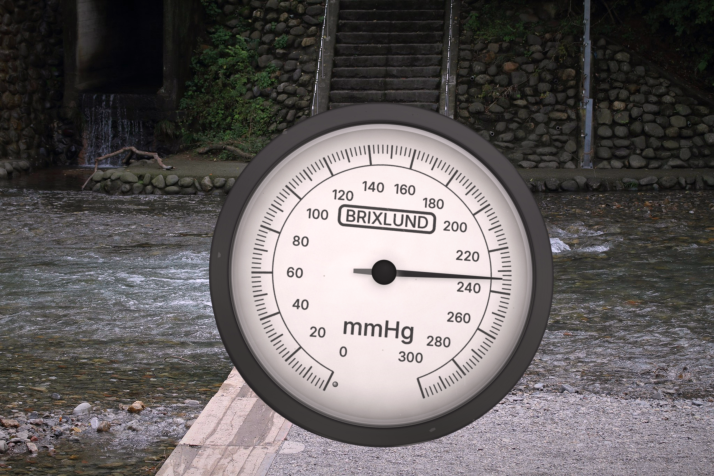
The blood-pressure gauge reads 234 mmHg
